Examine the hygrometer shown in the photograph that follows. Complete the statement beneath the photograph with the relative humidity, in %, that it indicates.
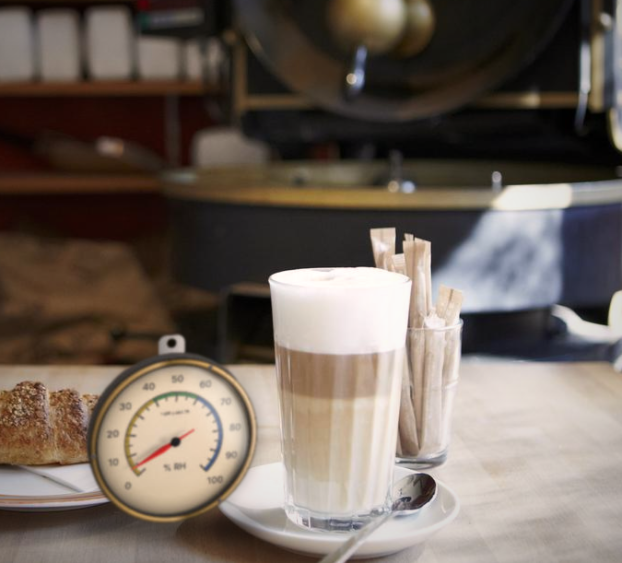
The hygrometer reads 5 %
